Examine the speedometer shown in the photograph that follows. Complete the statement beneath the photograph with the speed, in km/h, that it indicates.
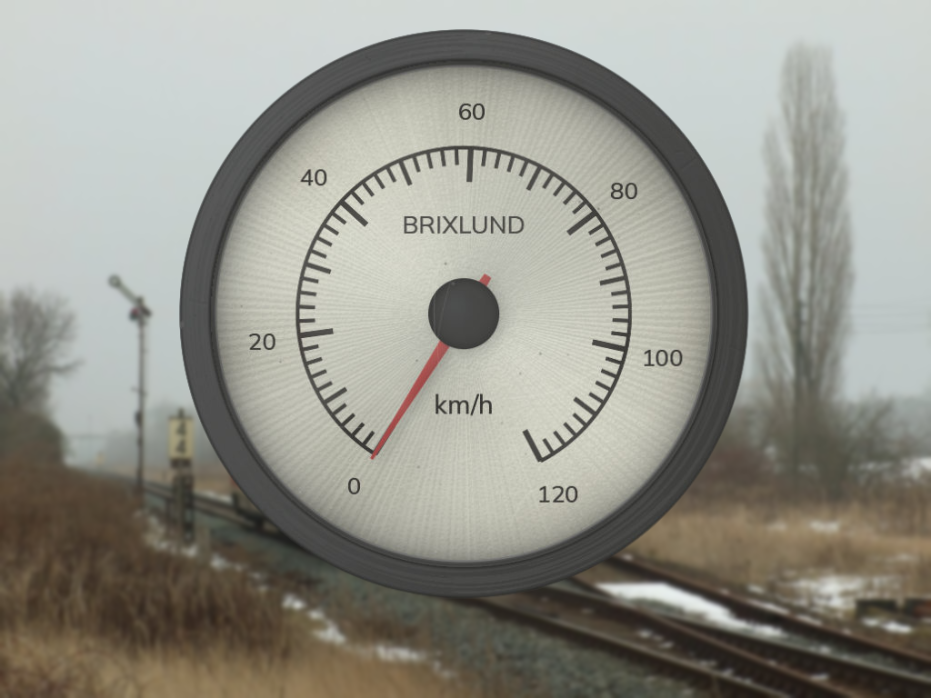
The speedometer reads 0 km/h
